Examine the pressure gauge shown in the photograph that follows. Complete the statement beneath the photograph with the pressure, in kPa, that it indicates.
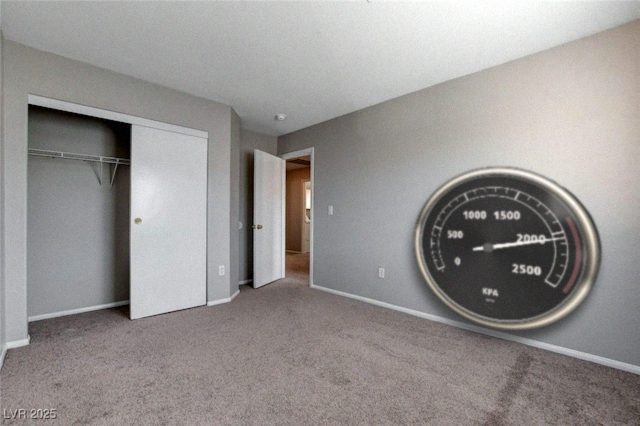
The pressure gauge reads 2050 kPa
